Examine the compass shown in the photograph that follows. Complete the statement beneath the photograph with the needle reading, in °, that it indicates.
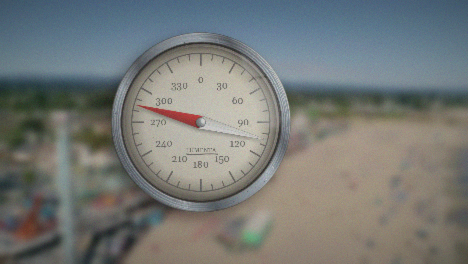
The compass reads 285 °
